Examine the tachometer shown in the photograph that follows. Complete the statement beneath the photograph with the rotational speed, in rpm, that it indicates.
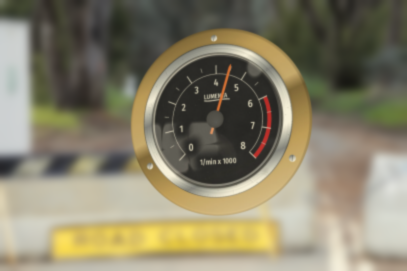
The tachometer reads 4500 rpm
